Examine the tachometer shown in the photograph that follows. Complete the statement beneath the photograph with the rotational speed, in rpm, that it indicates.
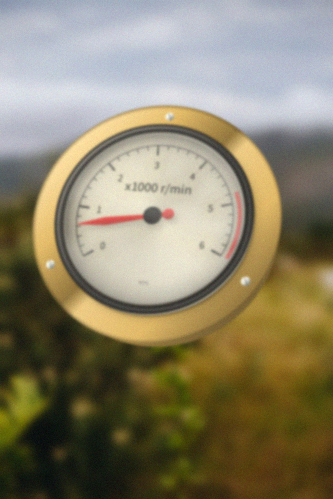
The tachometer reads 600 rpm
